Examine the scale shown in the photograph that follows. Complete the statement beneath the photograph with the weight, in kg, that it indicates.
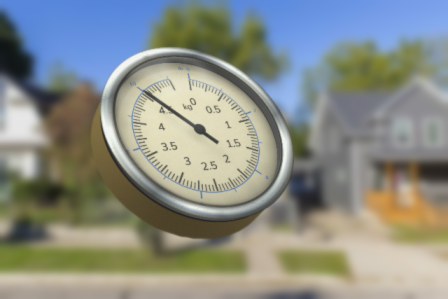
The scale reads 4.5 kg
